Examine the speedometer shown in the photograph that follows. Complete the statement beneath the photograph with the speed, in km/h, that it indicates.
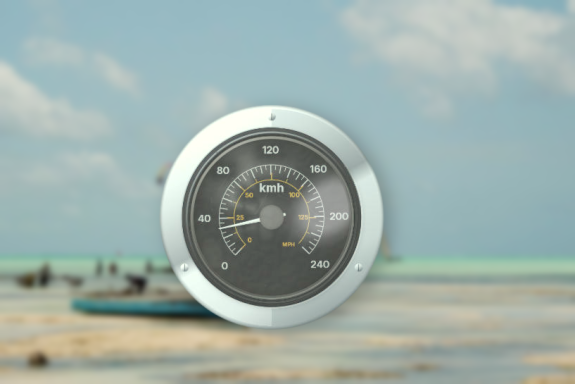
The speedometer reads 30 km/h
